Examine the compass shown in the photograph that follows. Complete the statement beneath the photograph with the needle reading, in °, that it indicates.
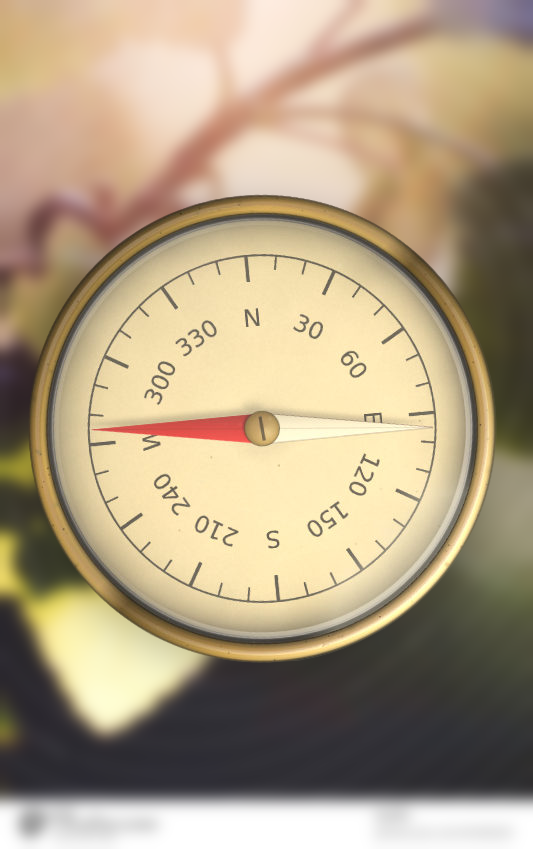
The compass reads 275 °
